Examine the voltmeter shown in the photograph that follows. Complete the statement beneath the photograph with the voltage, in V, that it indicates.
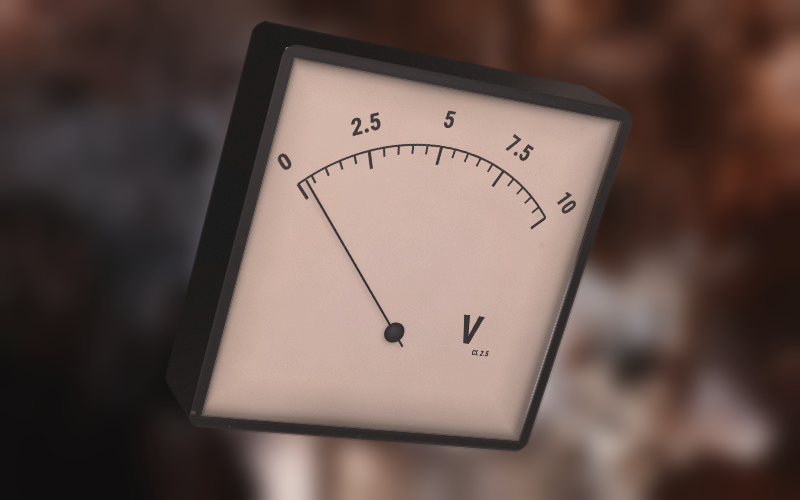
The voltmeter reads 0.25 V
